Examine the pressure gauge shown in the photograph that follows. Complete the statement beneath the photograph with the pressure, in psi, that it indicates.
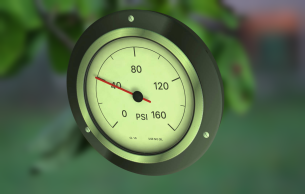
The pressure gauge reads 40 psi
